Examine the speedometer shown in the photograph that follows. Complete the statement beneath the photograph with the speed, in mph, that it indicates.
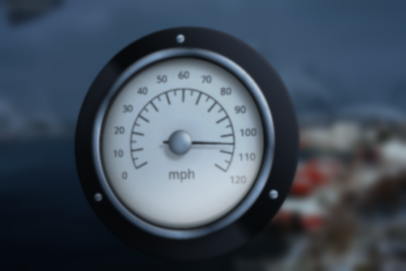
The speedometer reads 105 mph
